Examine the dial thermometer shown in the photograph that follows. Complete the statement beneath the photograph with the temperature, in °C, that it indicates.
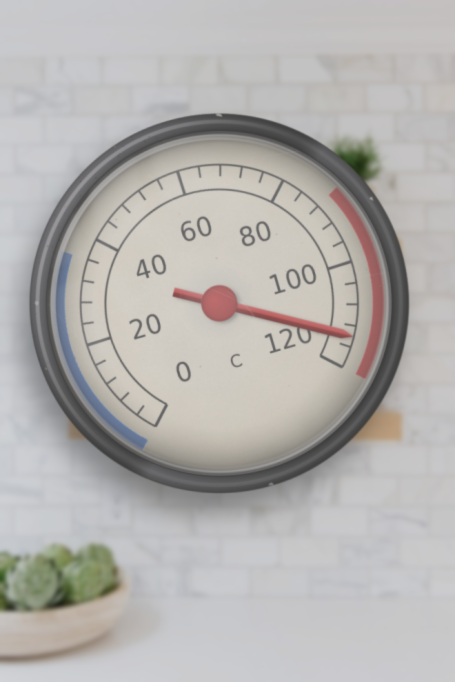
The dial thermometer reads 114 °C
